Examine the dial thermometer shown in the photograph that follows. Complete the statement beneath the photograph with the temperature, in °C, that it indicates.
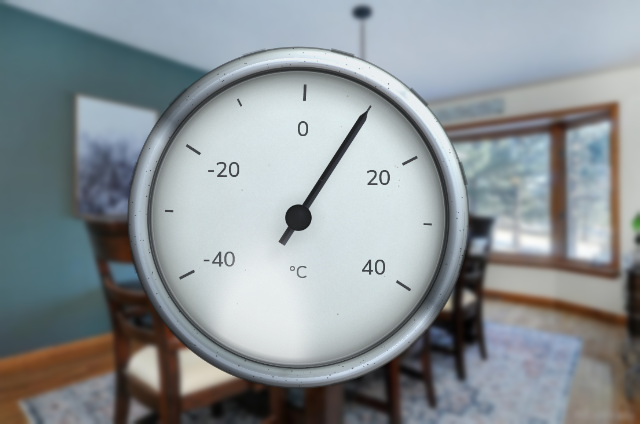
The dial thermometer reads 10 °C
